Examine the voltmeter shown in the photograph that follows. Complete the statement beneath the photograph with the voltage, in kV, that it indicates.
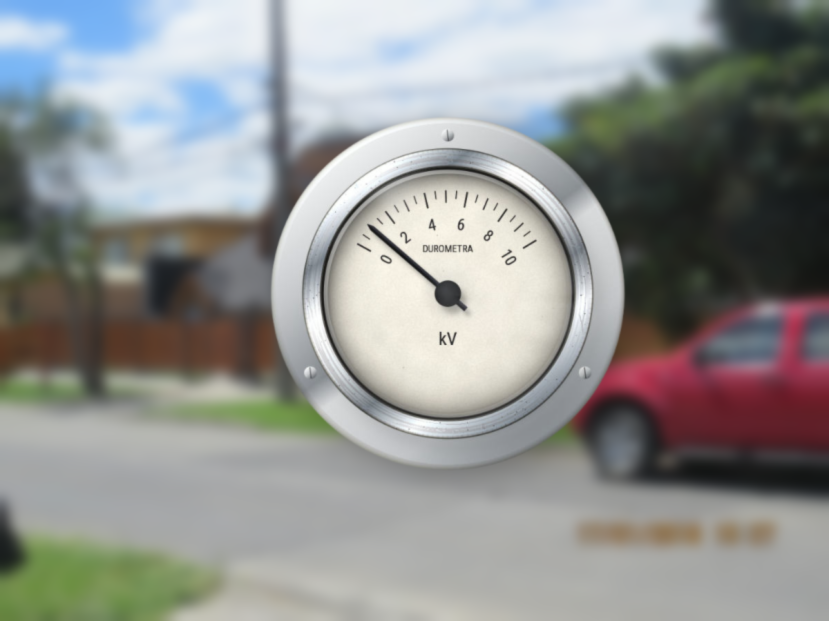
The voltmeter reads 1 kV
